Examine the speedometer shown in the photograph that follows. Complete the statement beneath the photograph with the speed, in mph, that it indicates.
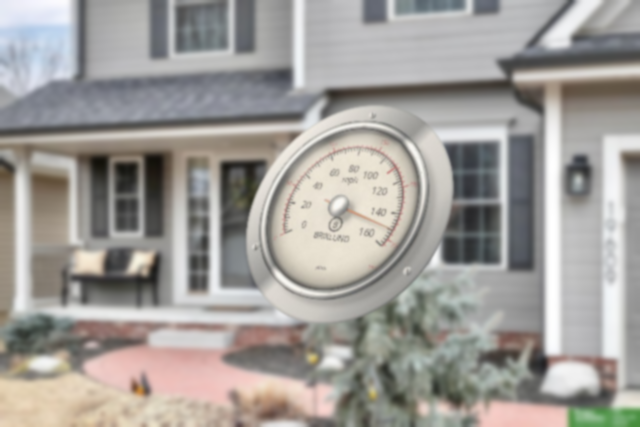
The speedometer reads 150 mph
